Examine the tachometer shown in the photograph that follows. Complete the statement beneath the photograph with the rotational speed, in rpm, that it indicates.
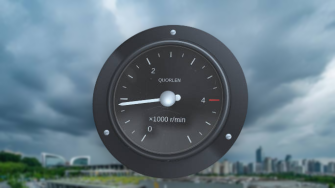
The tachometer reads 875 rpm
